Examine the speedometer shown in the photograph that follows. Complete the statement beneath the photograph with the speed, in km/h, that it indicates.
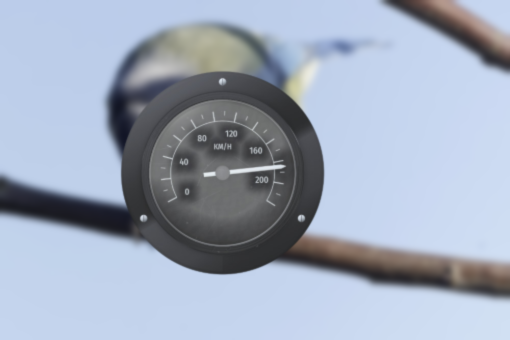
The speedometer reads 185 km/h
